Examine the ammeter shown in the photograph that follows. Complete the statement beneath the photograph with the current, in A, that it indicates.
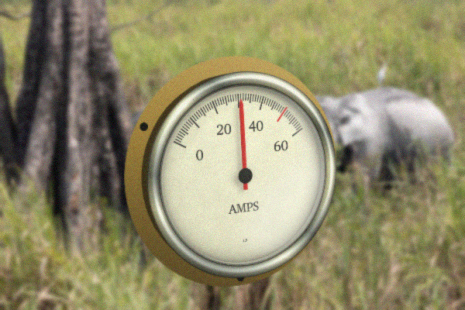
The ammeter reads 30 A
